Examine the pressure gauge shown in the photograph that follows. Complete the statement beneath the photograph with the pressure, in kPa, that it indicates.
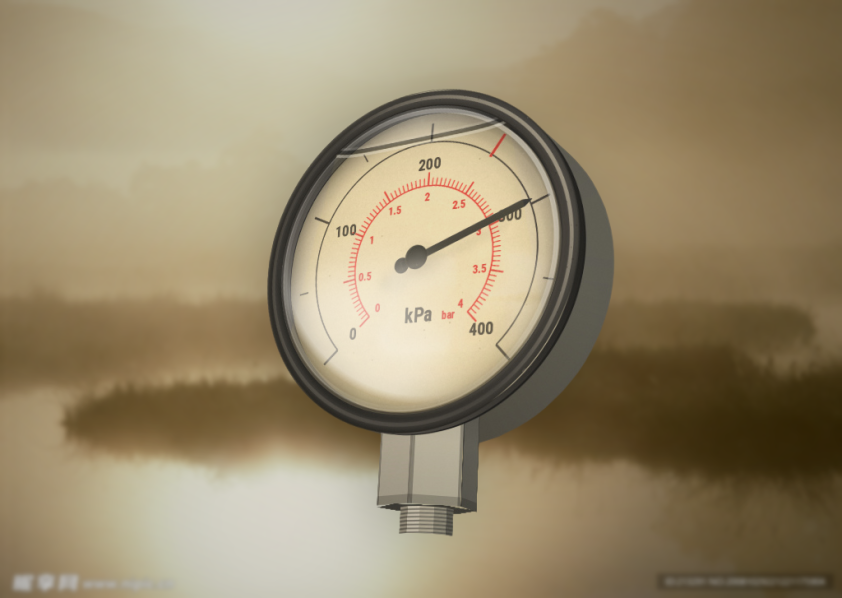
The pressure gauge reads 300 kPa
